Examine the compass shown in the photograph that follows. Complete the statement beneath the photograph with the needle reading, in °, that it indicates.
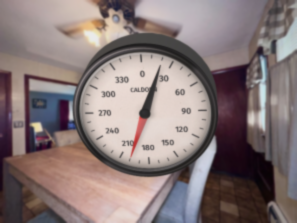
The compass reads 200 °
